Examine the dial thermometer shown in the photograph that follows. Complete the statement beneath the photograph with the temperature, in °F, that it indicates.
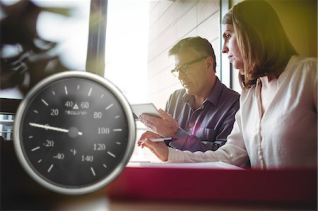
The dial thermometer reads 0 °F
